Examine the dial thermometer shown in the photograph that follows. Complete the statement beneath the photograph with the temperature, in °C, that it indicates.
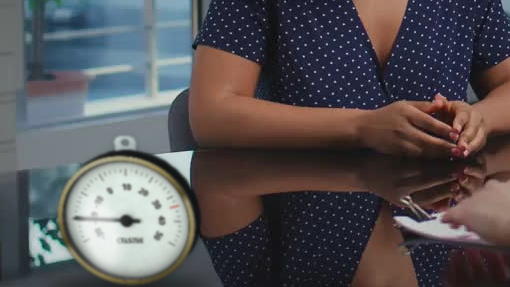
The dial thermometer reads -20 °C
